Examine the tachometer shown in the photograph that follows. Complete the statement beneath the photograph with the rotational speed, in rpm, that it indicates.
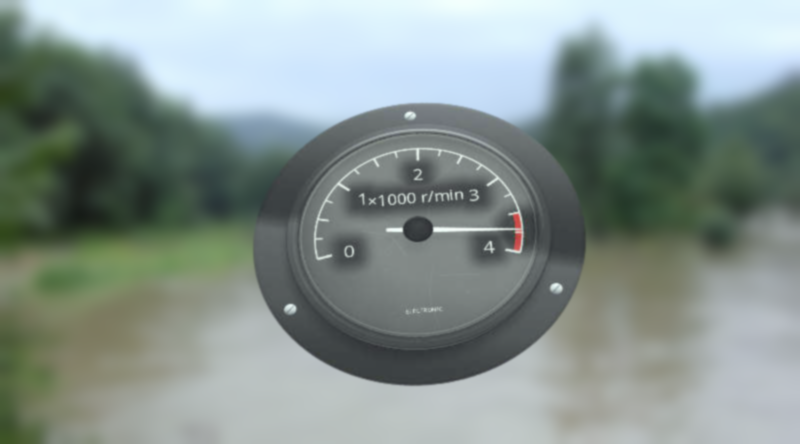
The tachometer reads 3750 rpm
